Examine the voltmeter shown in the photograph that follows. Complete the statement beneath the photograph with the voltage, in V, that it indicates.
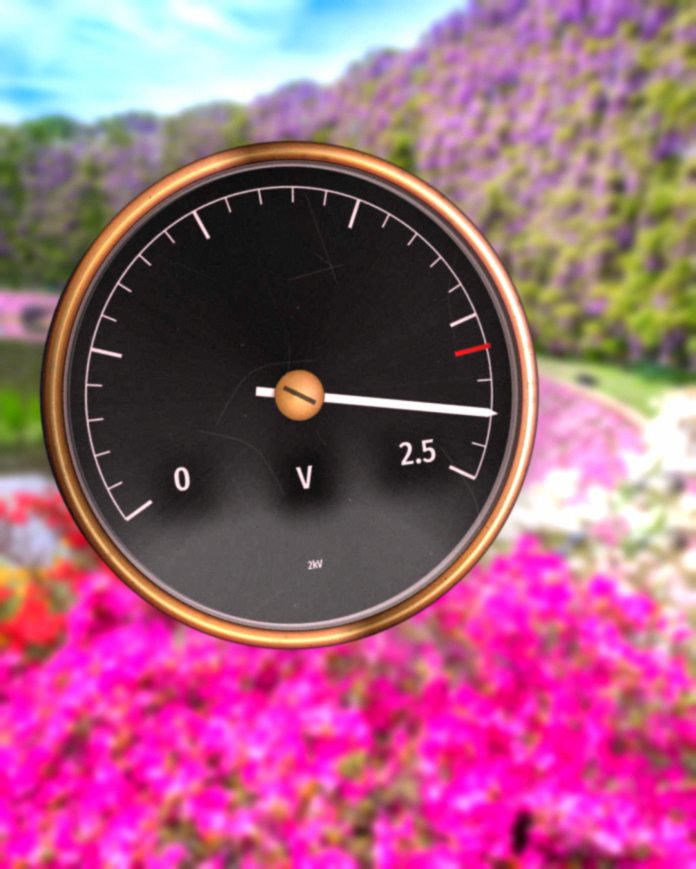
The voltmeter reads 2.3 V
